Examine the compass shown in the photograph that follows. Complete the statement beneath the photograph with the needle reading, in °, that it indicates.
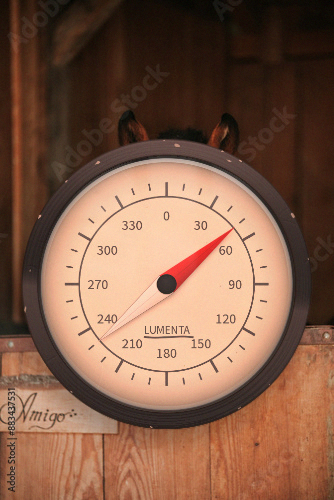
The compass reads 50 °
